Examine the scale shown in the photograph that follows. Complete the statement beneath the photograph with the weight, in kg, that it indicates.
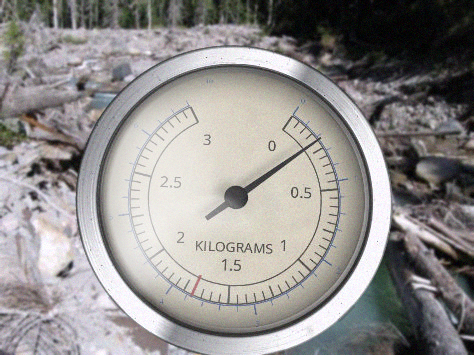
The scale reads 0.2 kg
